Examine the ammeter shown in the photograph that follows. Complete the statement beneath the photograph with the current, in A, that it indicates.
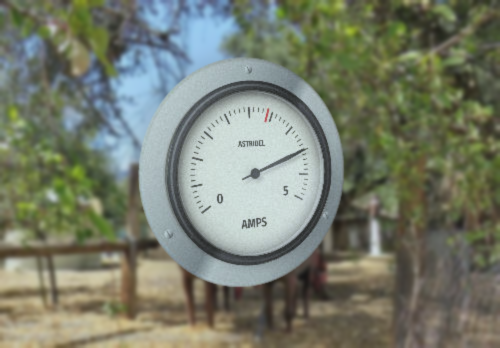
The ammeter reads 4 A
